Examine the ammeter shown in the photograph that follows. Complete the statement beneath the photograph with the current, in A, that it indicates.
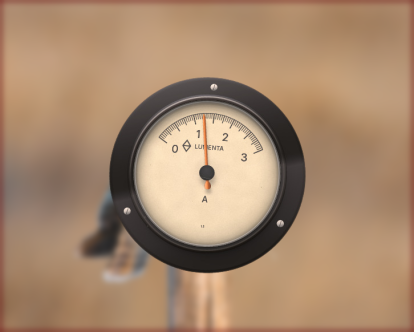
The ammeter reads 1.25 A
